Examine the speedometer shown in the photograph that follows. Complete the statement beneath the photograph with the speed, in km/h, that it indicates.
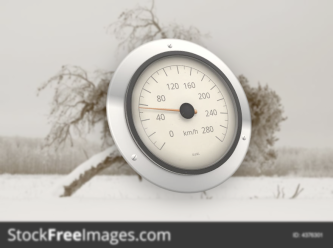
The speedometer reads 55 km/h
